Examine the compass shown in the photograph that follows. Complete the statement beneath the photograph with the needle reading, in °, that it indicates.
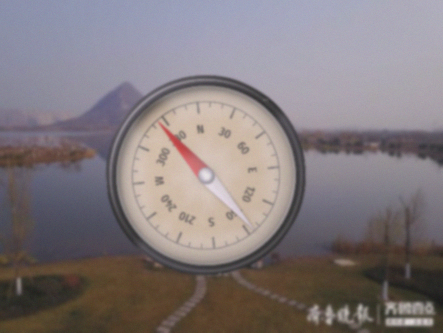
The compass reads 325 °
